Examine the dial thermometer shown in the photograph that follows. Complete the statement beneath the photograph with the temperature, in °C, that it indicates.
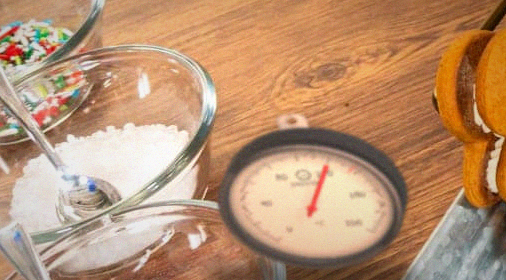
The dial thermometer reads 120 °C
